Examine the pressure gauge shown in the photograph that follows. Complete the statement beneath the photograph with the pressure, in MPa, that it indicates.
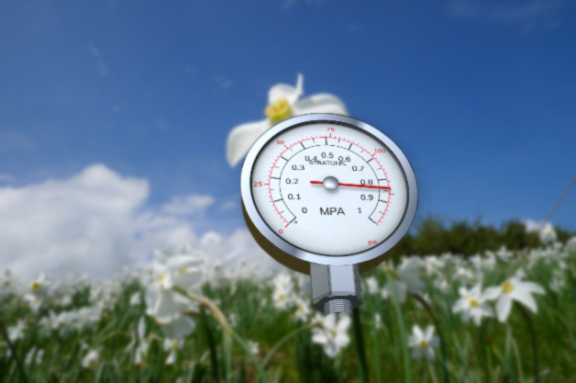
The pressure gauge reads 0.85 MPa
